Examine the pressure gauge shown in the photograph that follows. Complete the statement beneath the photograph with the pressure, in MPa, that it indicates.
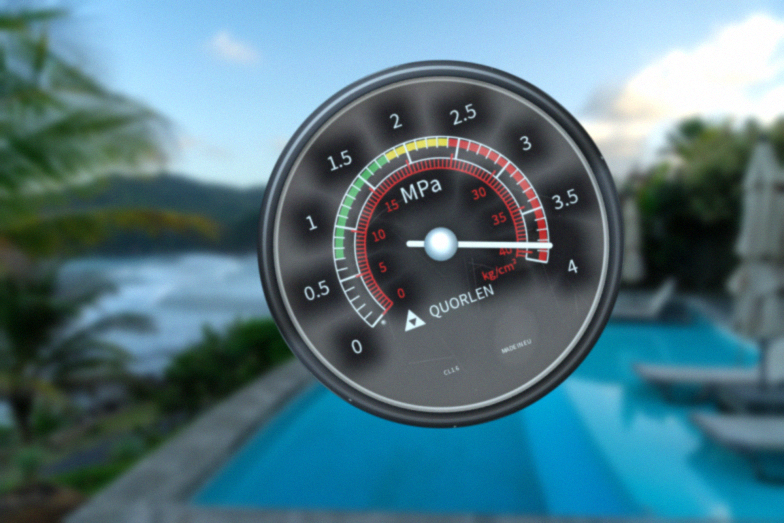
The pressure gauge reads 3.85 MPa
